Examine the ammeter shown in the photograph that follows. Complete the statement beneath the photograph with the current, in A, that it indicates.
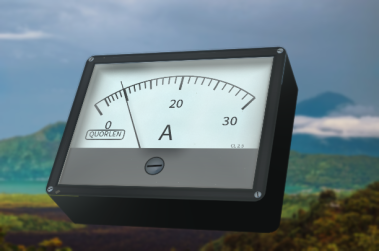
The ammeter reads 10 A
